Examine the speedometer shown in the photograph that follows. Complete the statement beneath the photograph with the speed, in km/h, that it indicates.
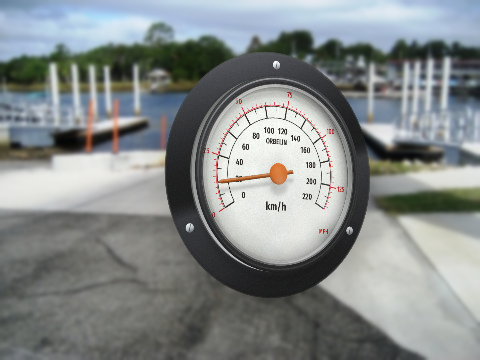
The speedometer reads 20 km/h
